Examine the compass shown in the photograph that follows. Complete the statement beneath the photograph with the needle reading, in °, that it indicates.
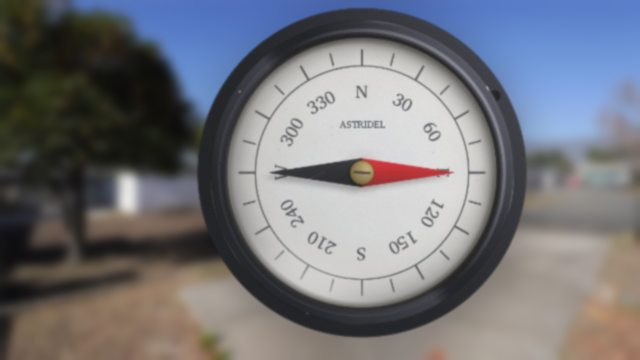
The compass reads 90 °
